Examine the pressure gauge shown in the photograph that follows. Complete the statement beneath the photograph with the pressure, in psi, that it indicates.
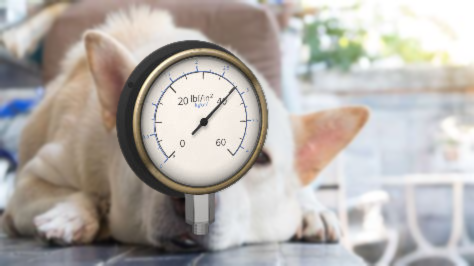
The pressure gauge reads 40 psi
